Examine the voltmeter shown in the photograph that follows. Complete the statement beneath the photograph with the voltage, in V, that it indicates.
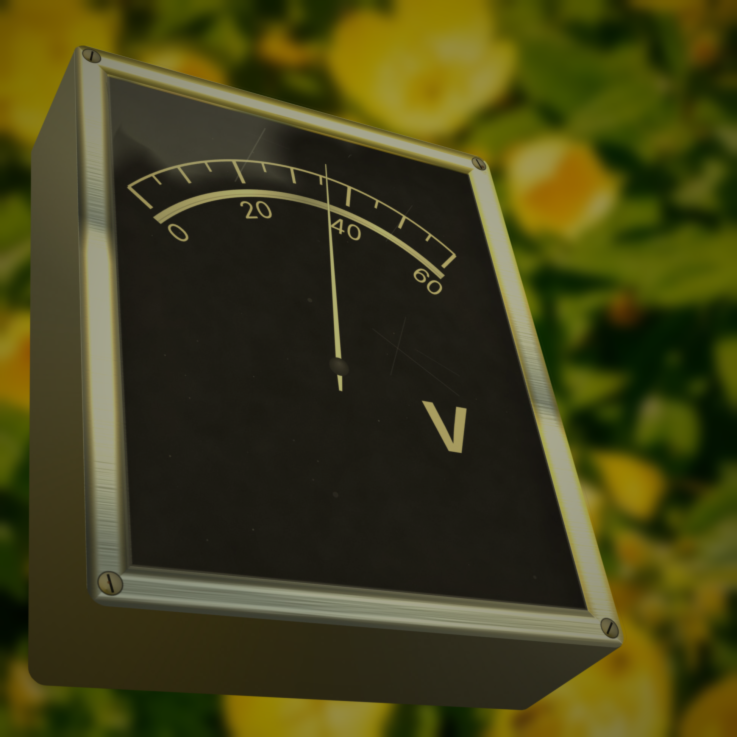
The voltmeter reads 35 V
